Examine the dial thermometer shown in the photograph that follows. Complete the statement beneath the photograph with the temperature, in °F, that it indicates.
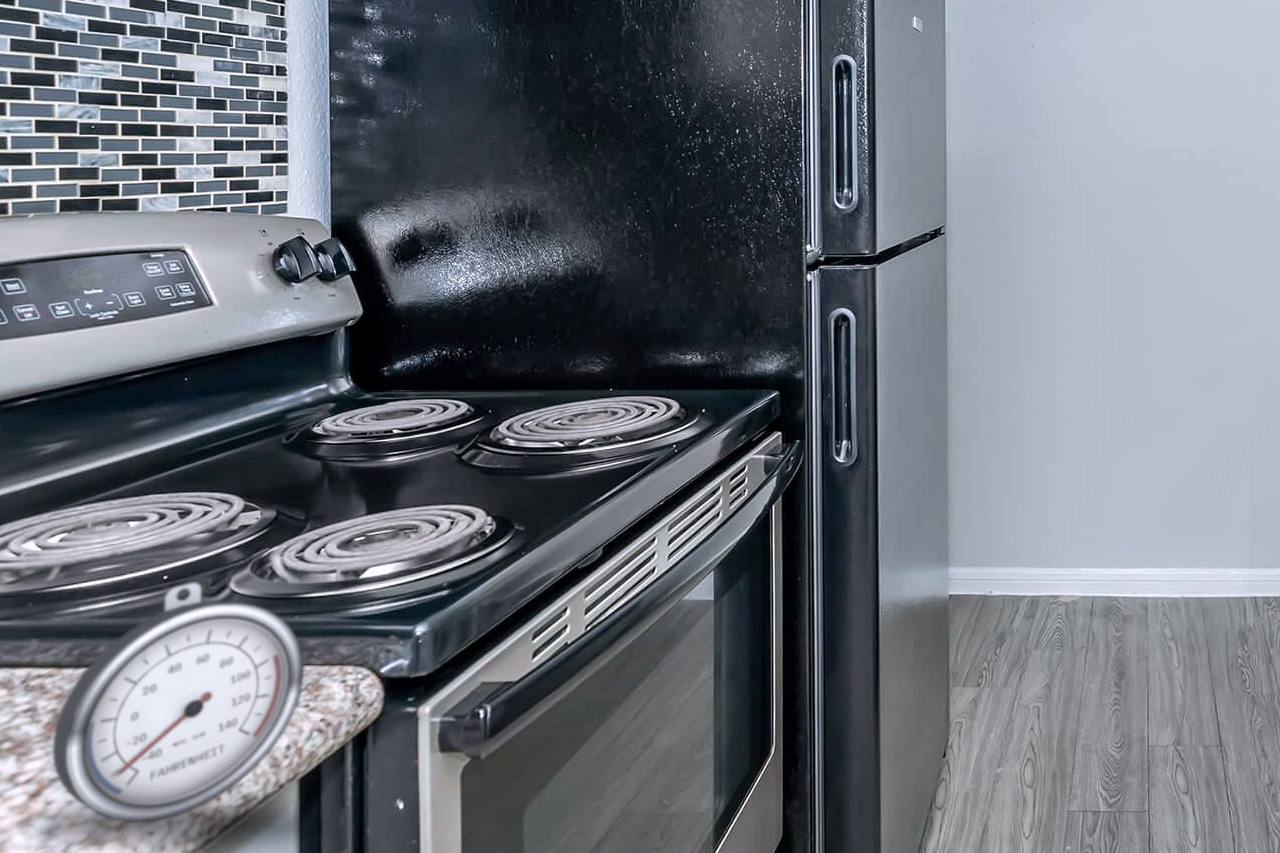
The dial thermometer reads -30 °F
